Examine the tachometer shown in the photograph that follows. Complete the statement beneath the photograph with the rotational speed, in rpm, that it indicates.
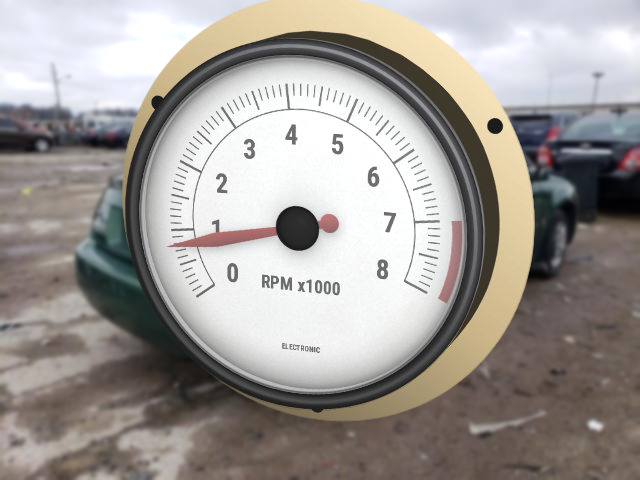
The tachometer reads 800 rpm
